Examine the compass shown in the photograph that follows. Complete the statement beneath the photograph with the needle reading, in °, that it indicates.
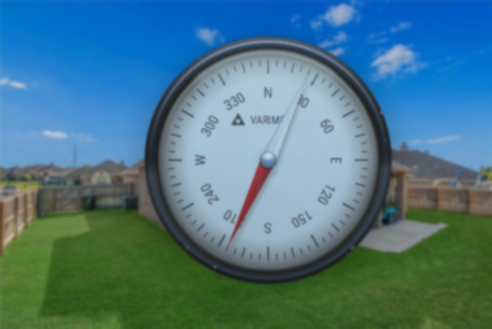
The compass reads 205 °
